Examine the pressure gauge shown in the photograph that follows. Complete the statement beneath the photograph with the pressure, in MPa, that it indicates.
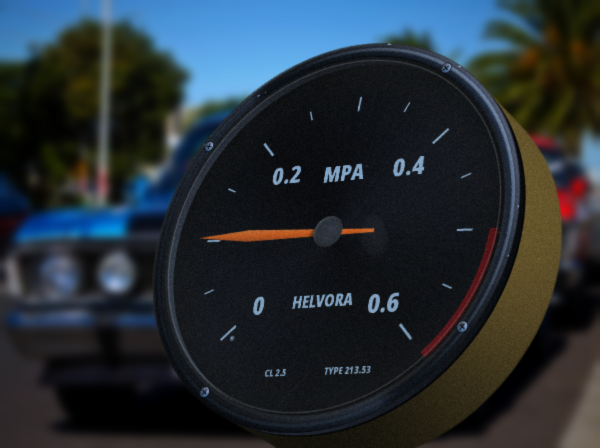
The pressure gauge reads 0.1 MPa
